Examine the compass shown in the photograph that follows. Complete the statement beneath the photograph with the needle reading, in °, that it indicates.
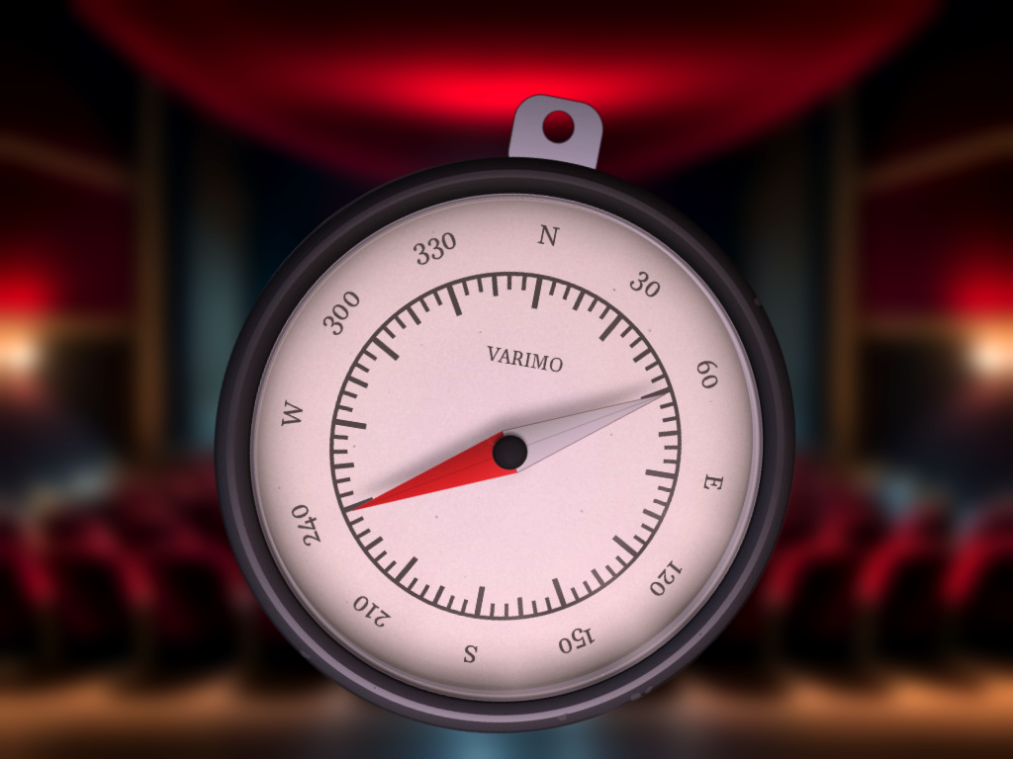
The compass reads 240 °
